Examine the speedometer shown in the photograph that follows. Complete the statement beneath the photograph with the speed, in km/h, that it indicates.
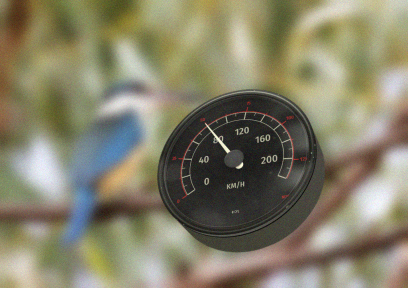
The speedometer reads 80 km/h
